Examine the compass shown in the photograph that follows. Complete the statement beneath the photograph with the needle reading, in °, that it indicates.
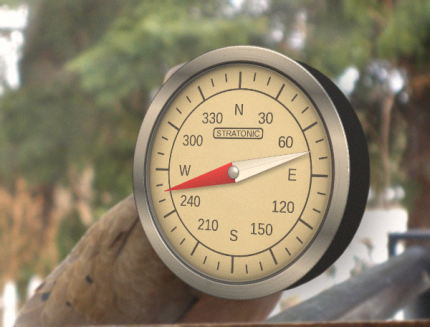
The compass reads 255 °
